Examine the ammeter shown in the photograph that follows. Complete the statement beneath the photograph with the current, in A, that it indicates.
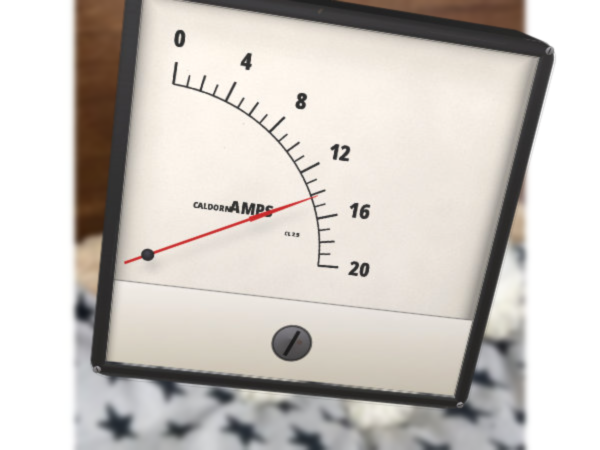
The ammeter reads 14 A
